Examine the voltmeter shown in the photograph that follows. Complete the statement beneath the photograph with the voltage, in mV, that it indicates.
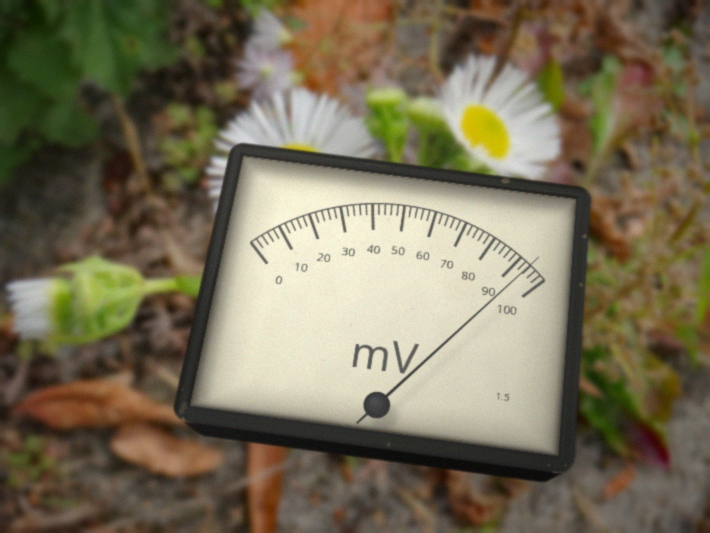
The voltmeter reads 94 mV
